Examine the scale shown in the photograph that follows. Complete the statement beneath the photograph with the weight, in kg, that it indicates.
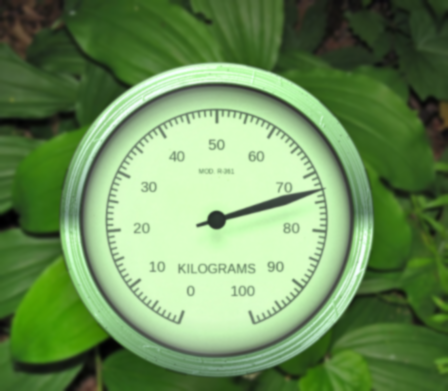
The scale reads 73 kg
